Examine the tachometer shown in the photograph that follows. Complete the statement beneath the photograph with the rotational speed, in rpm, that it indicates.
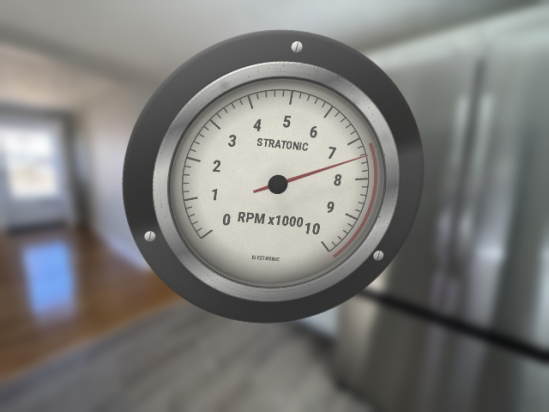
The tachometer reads 7400 rpm
